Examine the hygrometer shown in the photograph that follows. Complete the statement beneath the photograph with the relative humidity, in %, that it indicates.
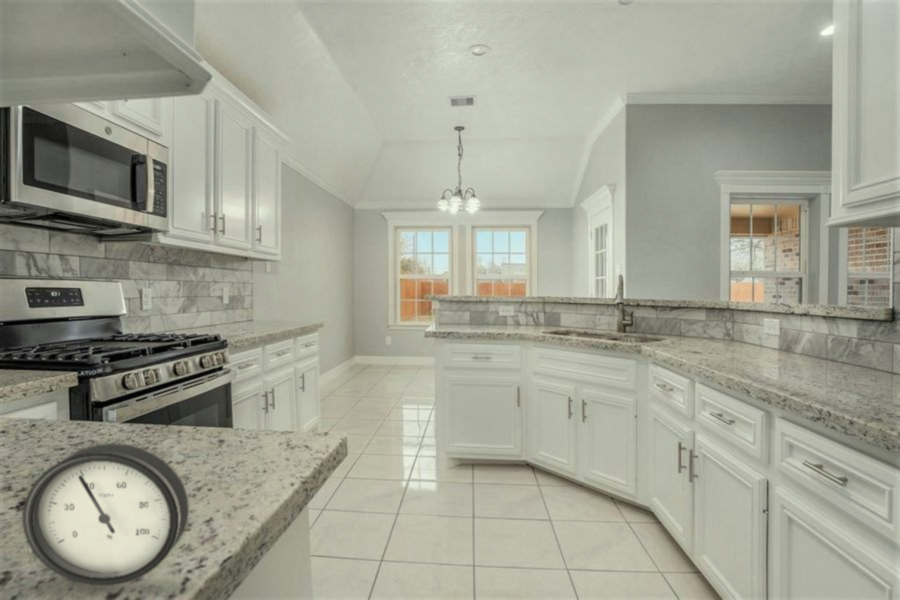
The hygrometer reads 40 %
